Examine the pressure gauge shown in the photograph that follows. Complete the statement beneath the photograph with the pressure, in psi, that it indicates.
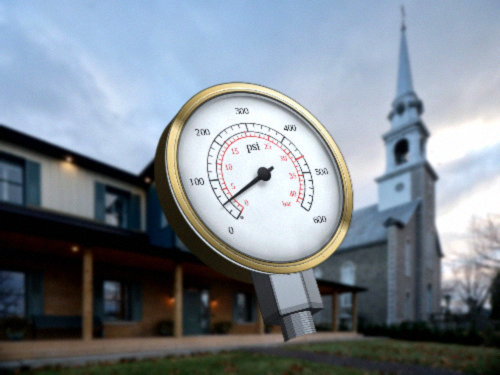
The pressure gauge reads 40 psi
